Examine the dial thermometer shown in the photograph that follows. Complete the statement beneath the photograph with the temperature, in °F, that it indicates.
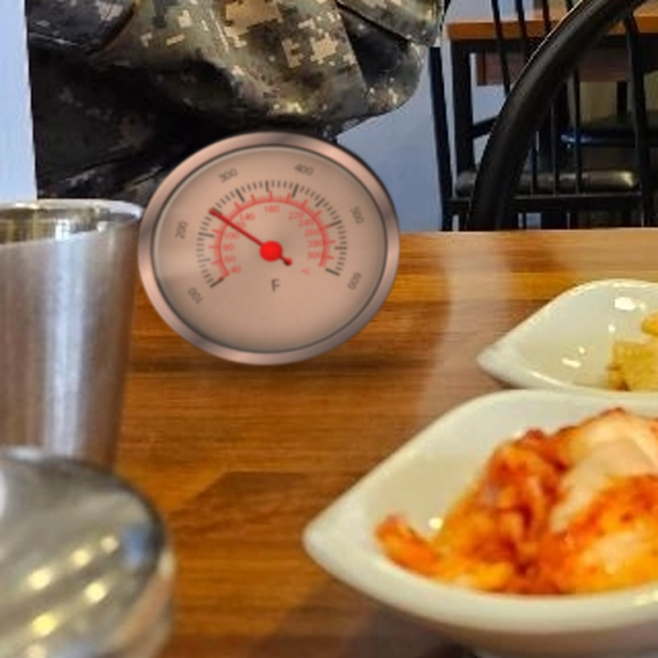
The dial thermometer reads 250 °F
